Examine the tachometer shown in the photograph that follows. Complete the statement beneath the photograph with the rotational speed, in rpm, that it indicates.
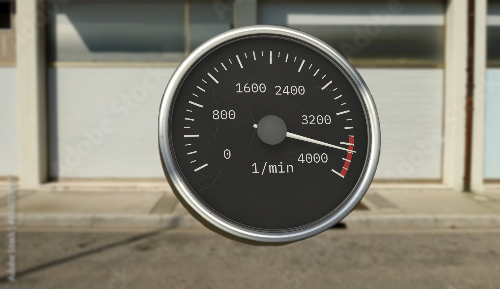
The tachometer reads 3700 rpm
